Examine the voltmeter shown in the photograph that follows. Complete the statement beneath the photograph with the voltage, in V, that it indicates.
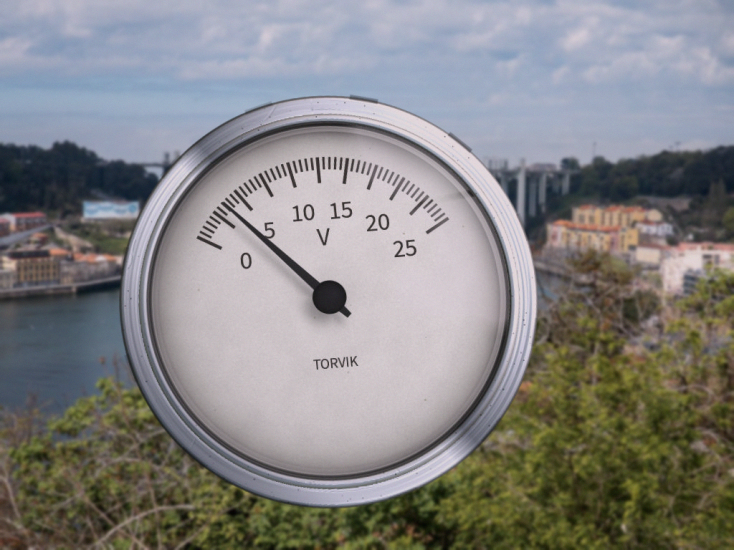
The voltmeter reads 3.5 V
